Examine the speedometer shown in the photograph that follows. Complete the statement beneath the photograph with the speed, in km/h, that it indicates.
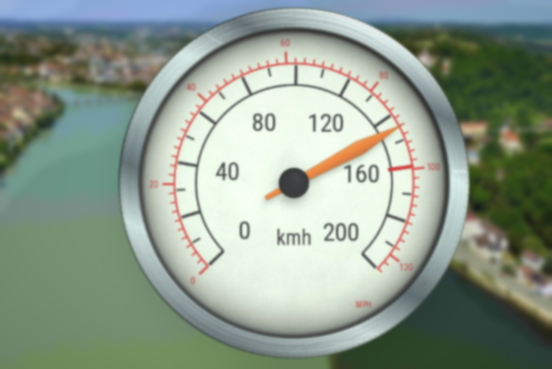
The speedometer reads 145 km/h
